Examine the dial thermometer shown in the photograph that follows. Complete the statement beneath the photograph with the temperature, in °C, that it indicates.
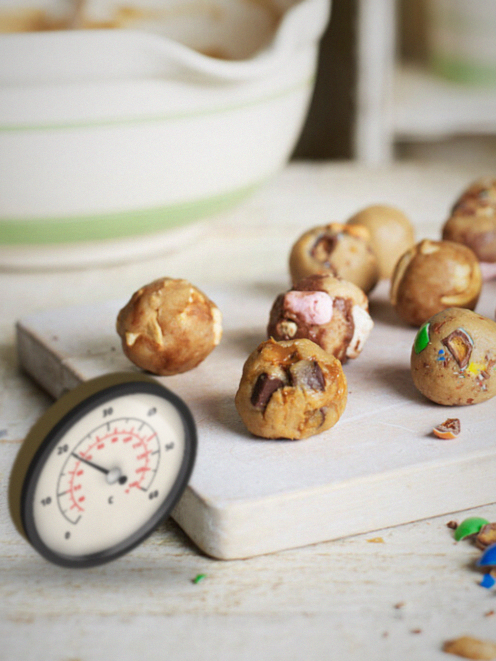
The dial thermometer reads 20 °C
